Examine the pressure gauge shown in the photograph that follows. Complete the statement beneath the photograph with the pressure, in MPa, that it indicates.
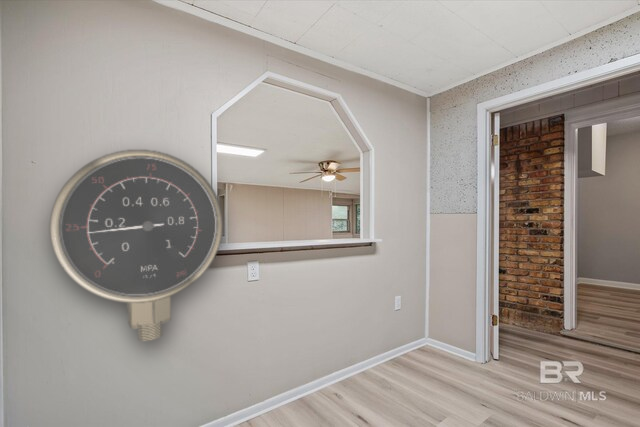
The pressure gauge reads 0.15 MPa
